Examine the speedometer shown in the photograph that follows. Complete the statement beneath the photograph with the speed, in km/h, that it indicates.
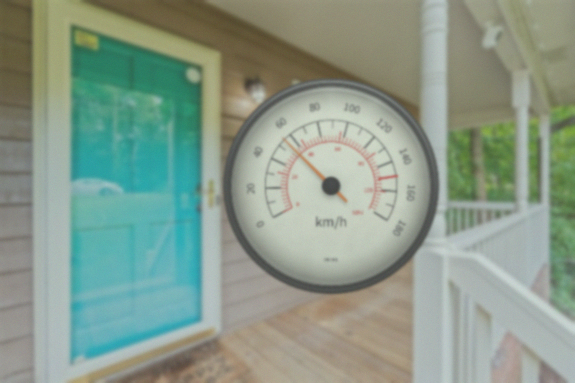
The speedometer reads 55 km/h
